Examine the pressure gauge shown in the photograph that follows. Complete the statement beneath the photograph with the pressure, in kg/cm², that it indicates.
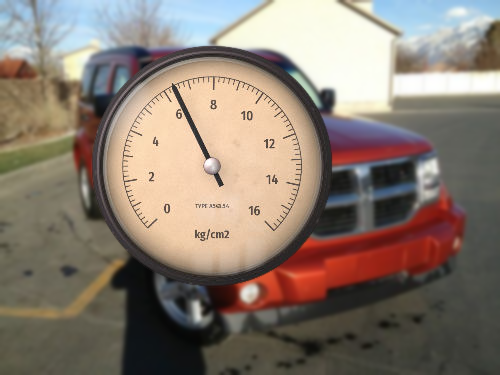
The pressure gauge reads 6.4 kg/cm²
